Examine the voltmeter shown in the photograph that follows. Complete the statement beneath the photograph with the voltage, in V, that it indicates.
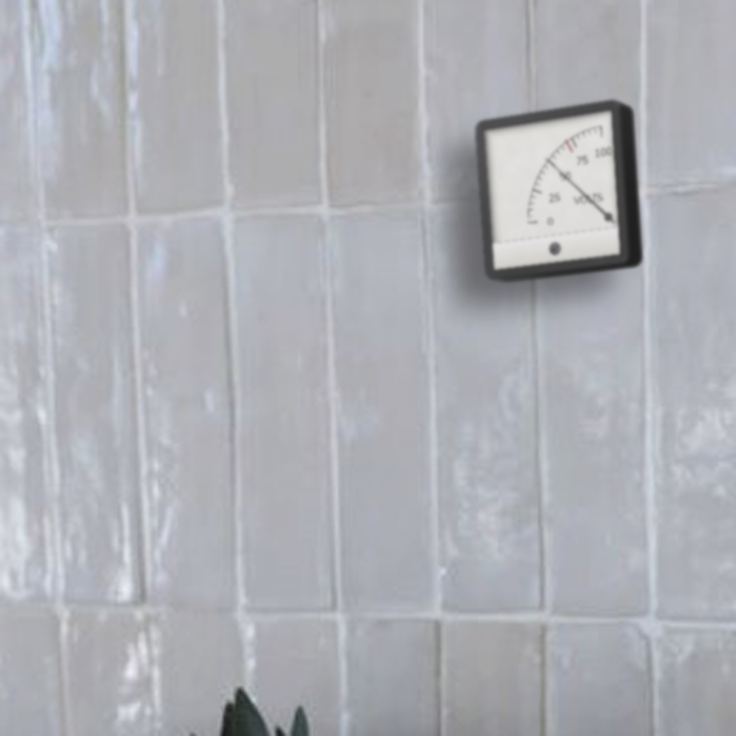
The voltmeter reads 50 V
